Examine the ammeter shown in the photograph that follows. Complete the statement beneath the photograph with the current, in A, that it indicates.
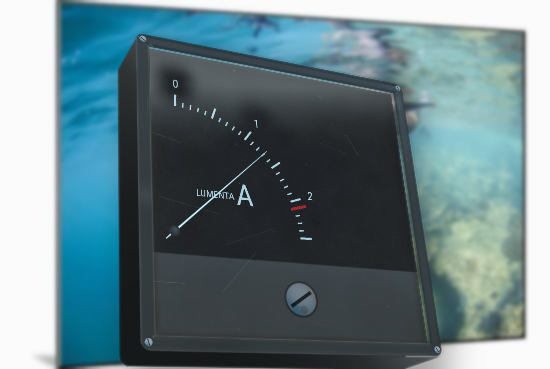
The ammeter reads 1.3 A
